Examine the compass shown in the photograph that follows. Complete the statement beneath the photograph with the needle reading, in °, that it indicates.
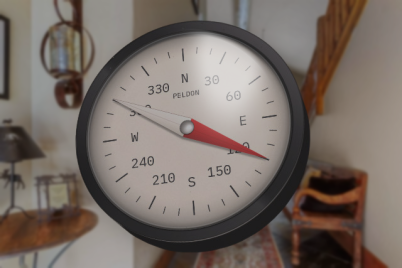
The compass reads 120 °
